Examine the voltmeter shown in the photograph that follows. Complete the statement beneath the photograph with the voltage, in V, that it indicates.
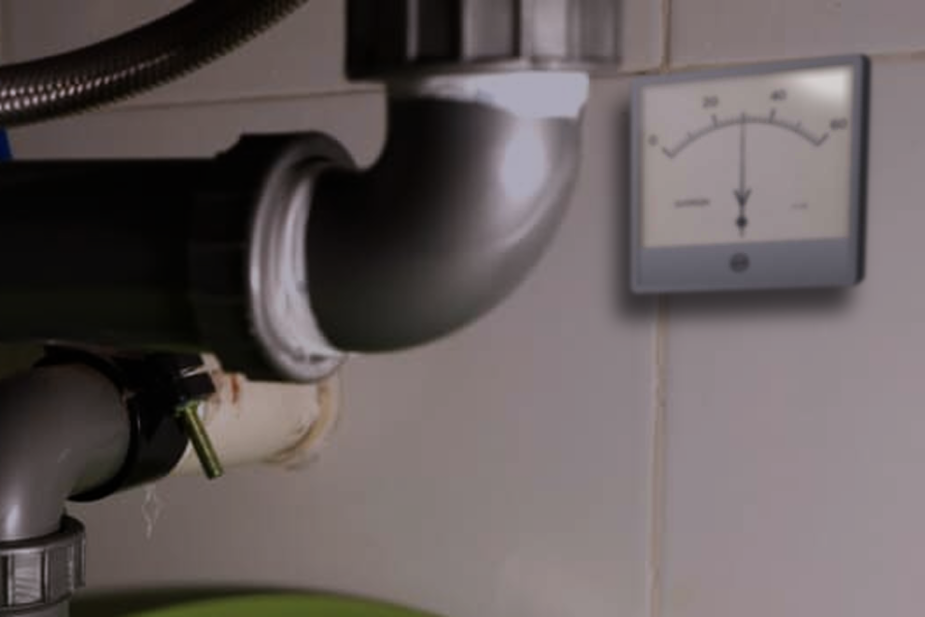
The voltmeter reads 30 V
